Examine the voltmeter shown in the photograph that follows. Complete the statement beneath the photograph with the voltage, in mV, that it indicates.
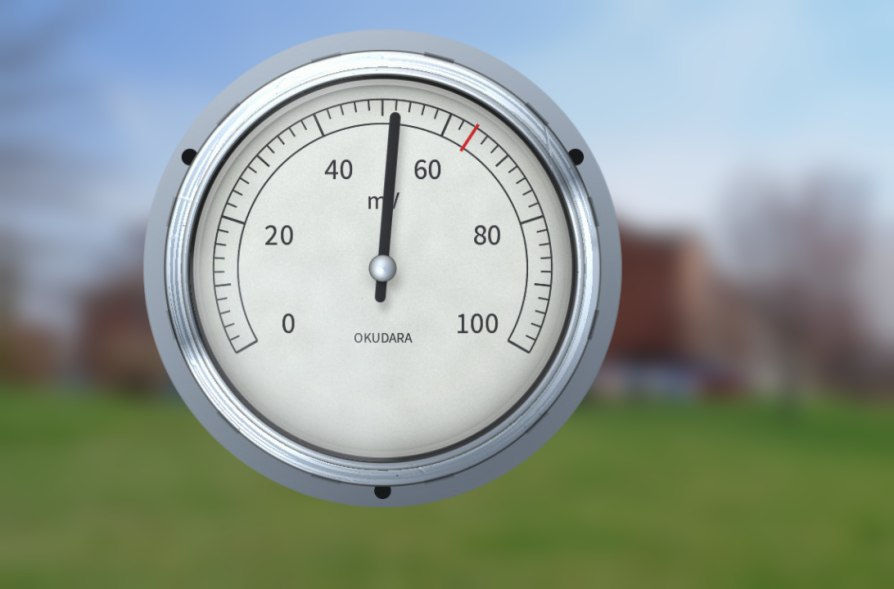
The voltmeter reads 52 mV
